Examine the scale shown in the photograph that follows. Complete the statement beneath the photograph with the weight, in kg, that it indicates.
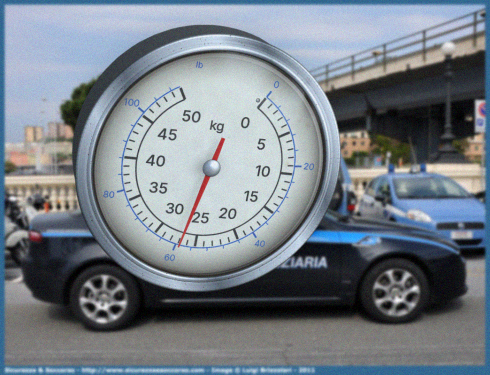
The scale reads 27 kg
